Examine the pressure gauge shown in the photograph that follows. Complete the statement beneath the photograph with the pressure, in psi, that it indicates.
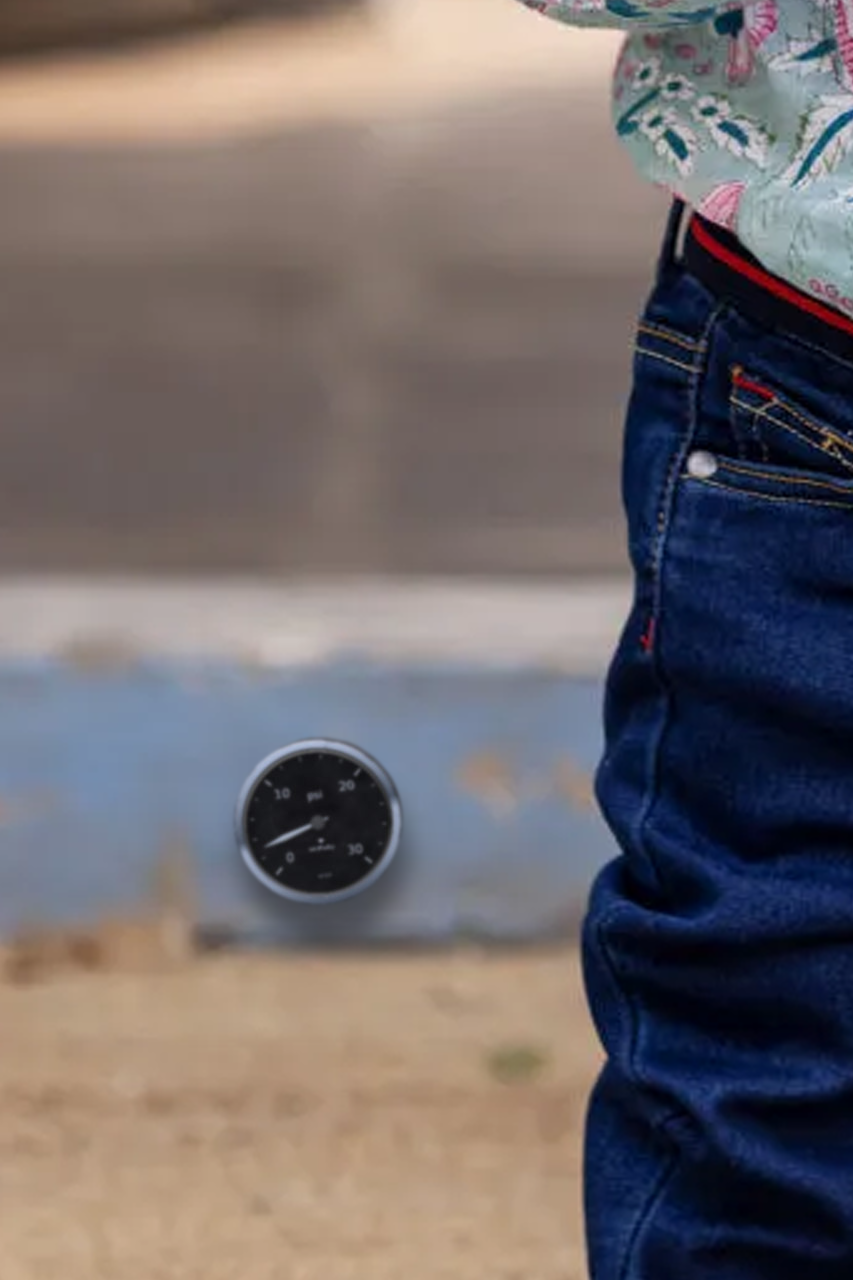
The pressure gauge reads 3 psi
